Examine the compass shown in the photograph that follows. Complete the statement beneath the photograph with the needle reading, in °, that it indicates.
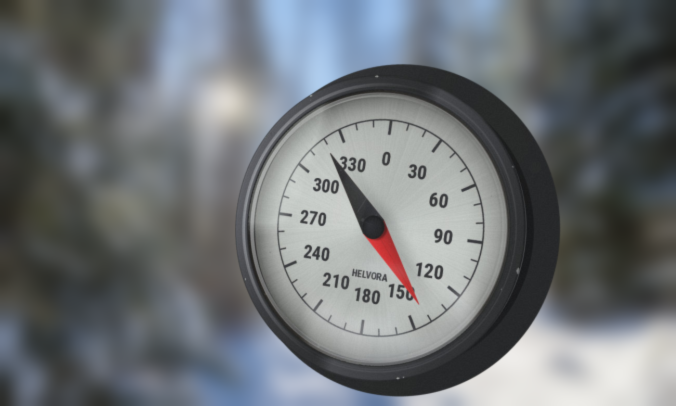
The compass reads 140 °
